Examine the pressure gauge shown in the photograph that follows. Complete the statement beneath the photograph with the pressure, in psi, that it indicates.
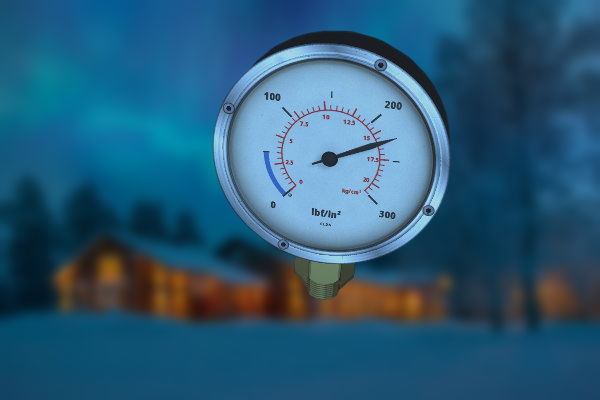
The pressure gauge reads 225 psi
